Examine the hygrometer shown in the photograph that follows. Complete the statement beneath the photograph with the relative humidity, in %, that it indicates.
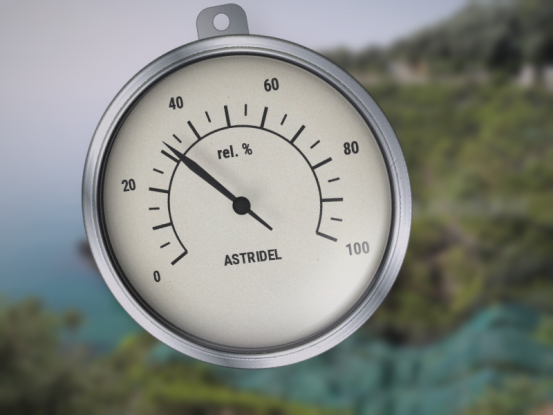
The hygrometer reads 32.5 %
